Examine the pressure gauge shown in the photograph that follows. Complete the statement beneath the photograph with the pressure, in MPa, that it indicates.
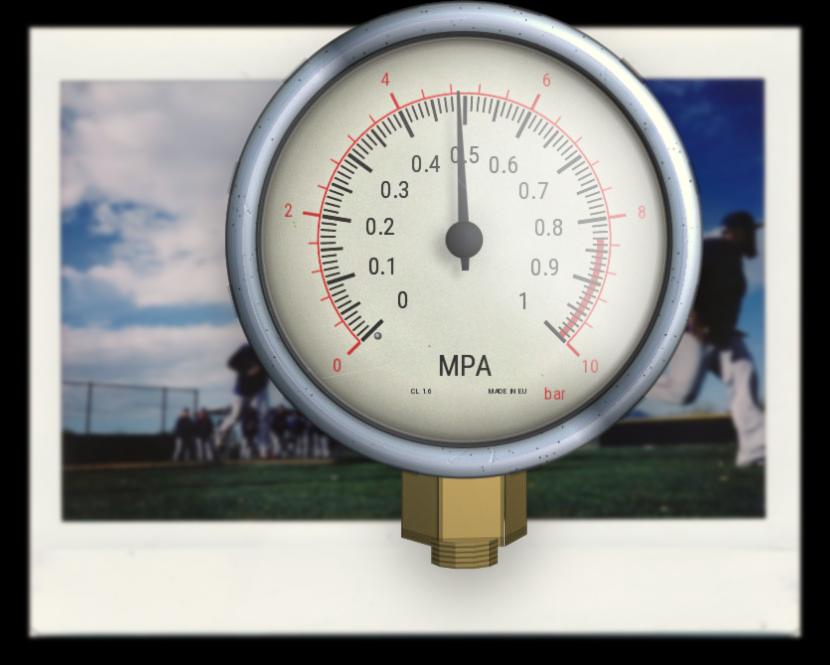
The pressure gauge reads 0.49 MPa
